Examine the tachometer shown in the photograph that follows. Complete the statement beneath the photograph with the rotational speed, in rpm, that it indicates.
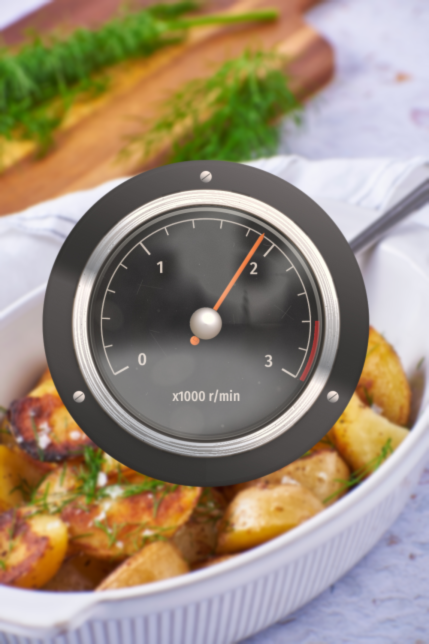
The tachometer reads 1900 rpm
